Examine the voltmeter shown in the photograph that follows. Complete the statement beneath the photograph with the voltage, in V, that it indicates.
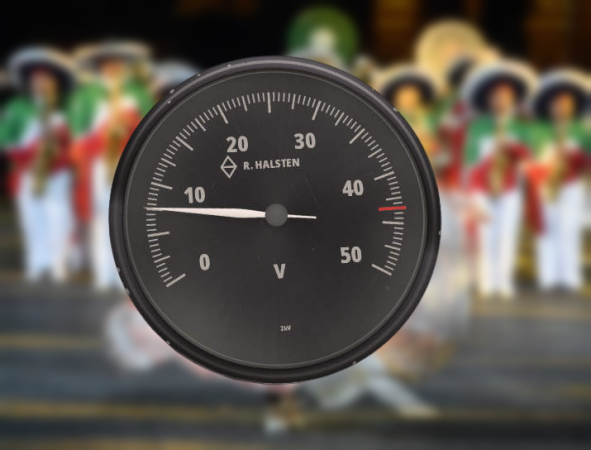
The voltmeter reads 7.5 V
